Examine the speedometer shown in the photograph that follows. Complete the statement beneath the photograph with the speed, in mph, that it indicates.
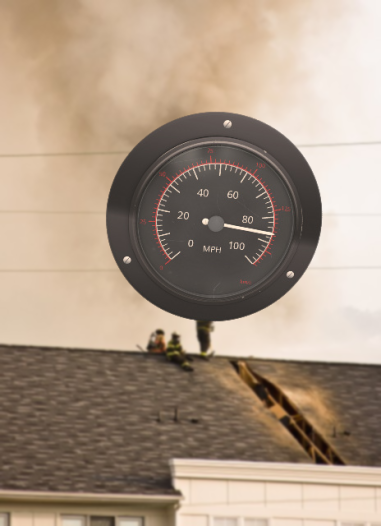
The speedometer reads 86 mph
